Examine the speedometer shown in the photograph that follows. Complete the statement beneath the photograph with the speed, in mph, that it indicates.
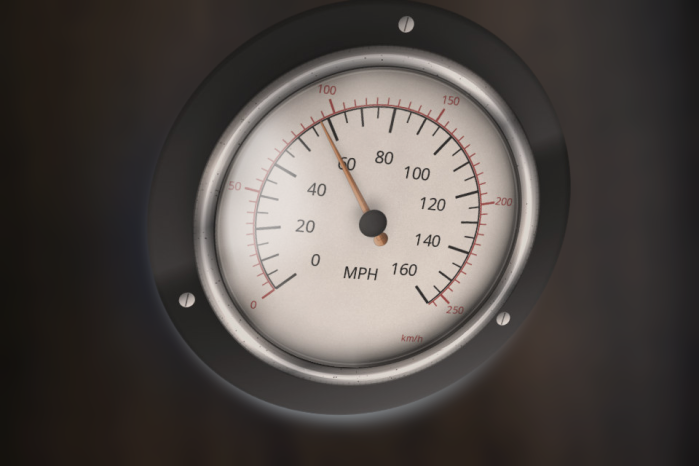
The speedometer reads 57.5 mph
